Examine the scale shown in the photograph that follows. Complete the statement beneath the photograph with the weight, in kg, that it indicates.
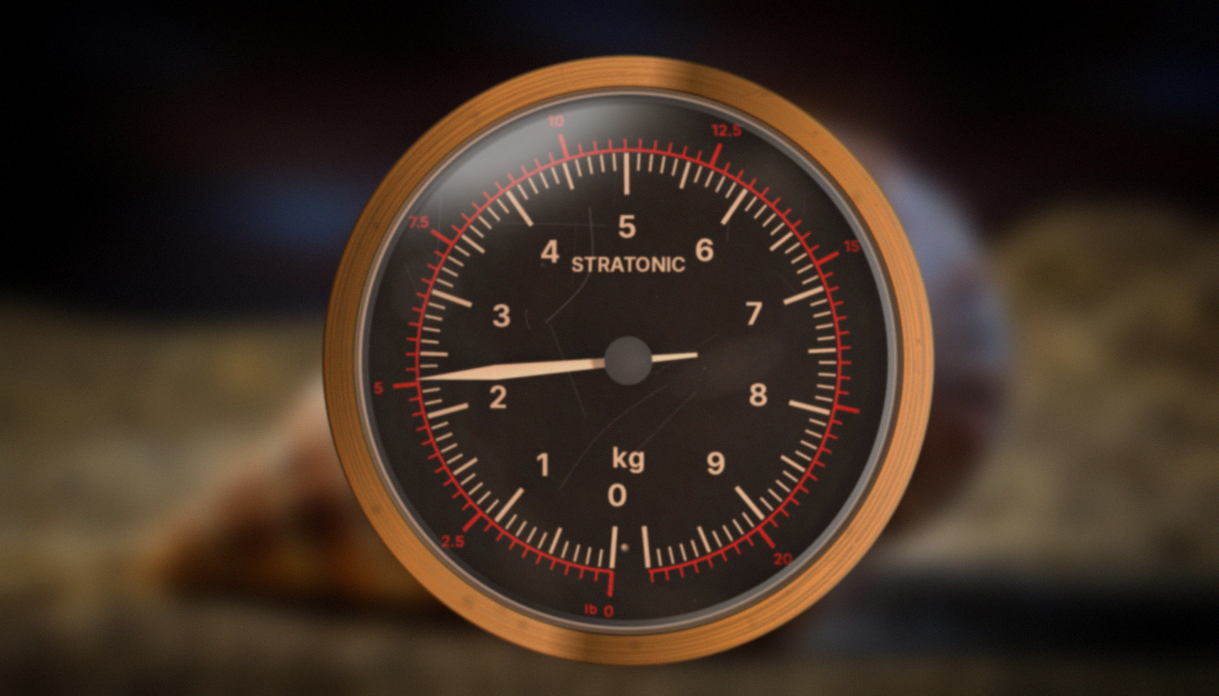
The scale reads 2.3 kg
